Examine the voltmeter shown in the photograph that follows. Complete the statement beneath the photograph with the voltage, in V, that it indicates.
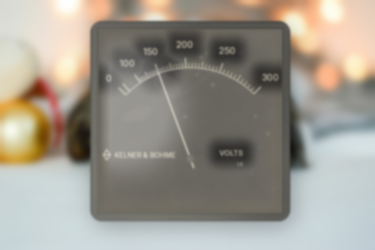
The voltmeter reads 150 V
